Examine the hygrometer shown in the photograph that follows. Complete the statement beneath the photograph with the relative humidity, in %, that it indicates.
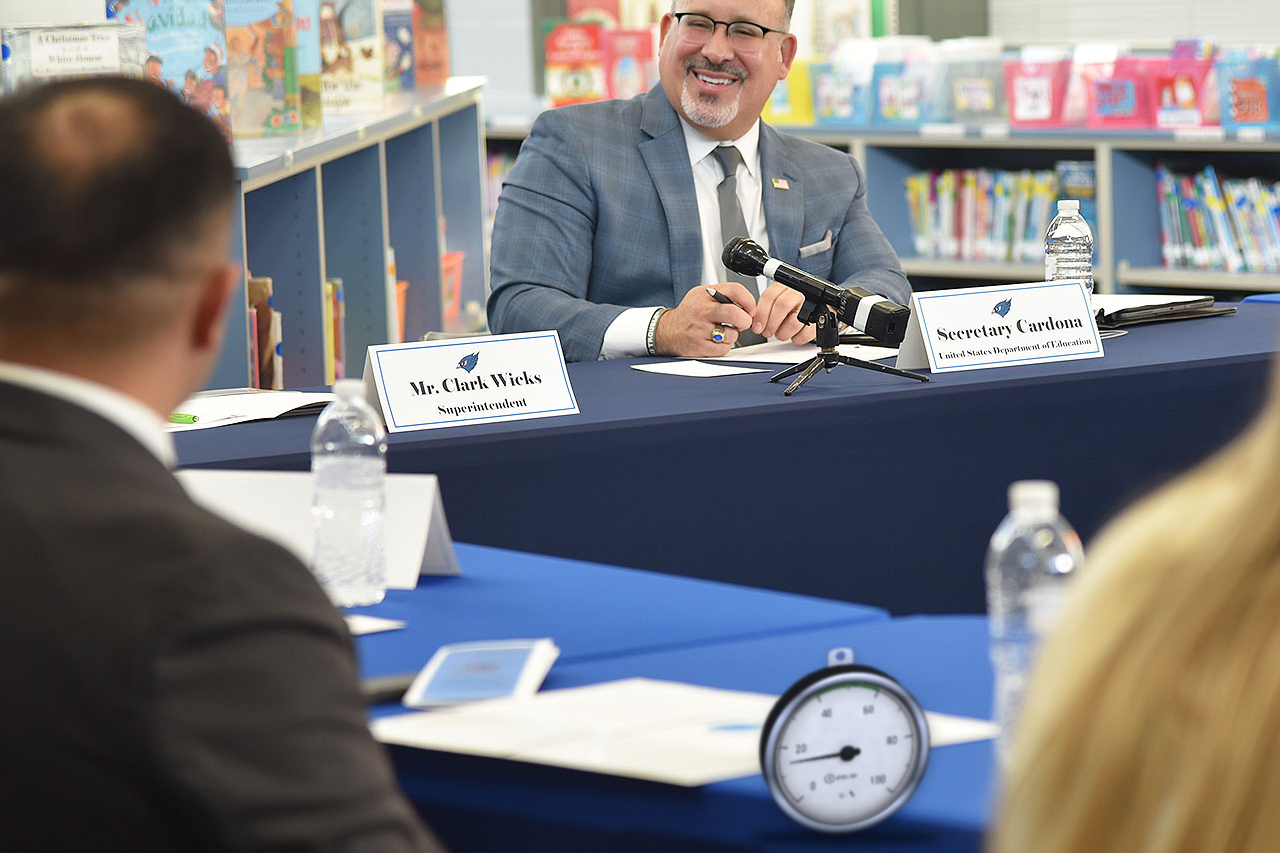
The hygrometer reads 15 %
